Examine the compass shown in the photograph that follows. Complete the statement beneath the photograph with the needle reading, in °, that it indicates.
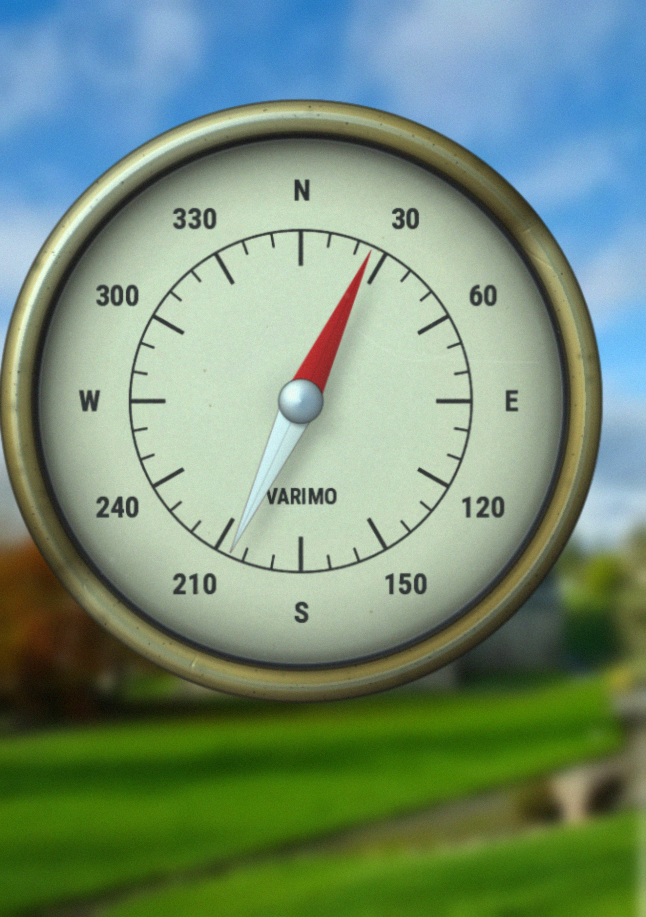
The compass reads 25 °
